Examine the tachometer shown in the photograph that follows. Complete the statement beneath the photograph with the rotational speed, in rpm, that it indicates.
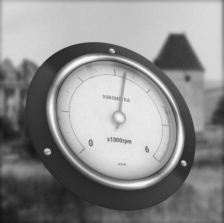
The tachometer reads 3250 rpm
